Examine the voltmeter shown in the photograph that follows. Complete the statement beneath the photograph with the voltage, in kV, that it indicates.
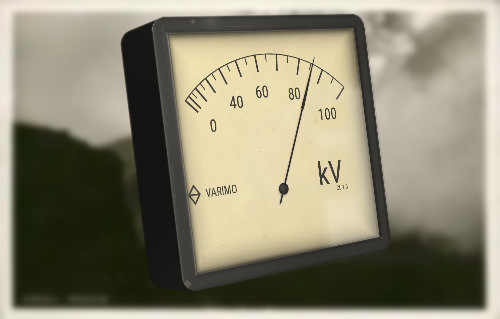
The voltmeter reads 85 kV
